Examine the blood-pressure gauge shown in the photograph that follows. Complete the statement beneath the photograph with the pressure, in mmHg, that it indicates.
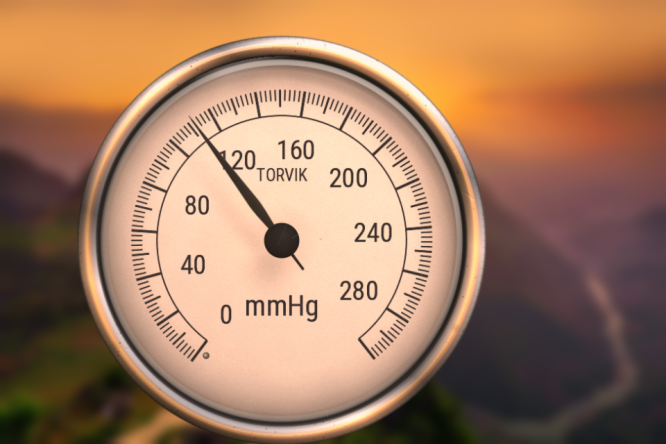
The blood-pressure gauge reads 112 mmHg
